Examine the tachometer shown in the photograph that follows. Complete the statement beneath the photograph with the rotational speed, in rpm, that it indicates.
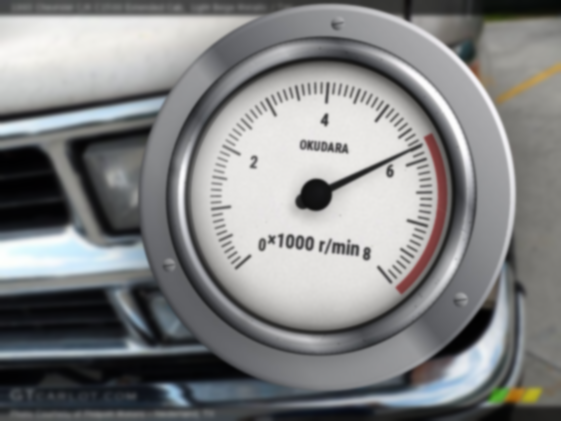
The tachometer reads 5800 rpm
